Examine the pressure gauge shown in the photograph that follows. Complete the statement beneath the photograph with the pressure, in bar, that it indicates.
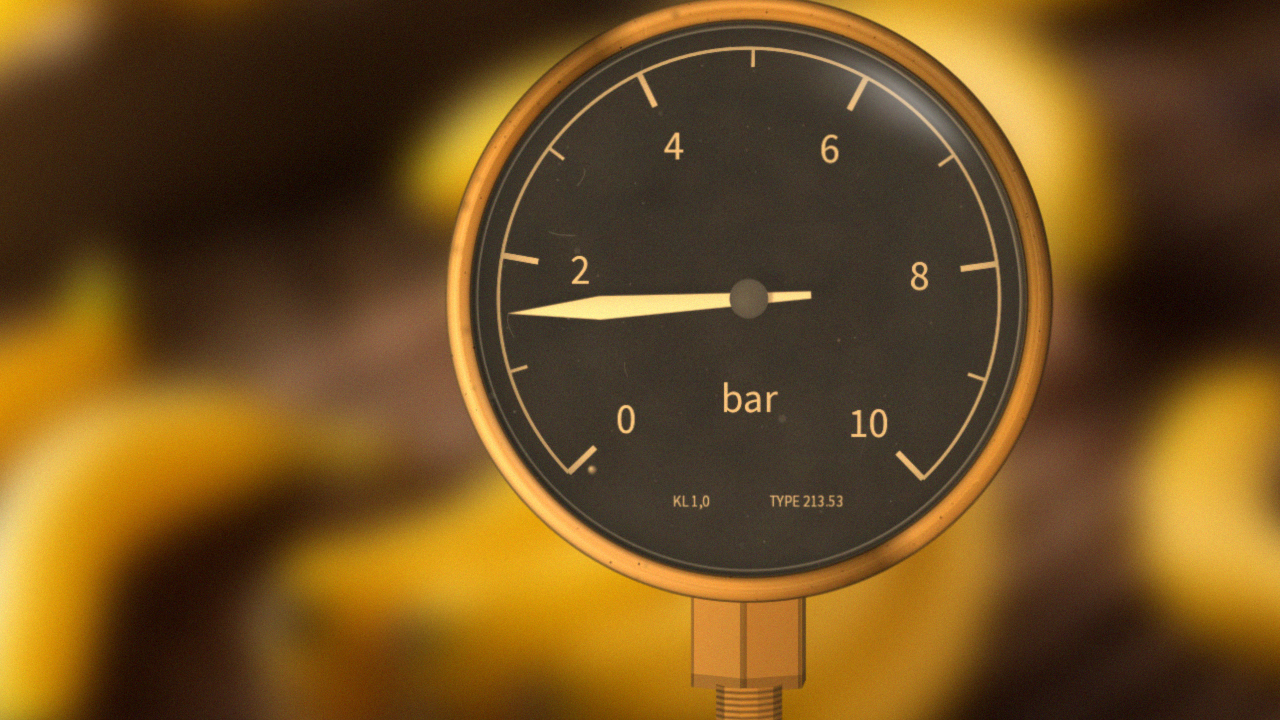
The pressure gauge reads 1.5 bar
